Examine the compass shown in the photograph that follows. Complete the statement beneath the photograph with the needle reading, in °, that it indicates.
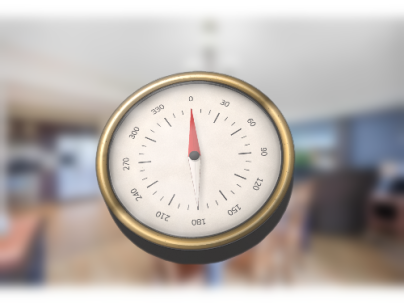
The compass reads 0 °
